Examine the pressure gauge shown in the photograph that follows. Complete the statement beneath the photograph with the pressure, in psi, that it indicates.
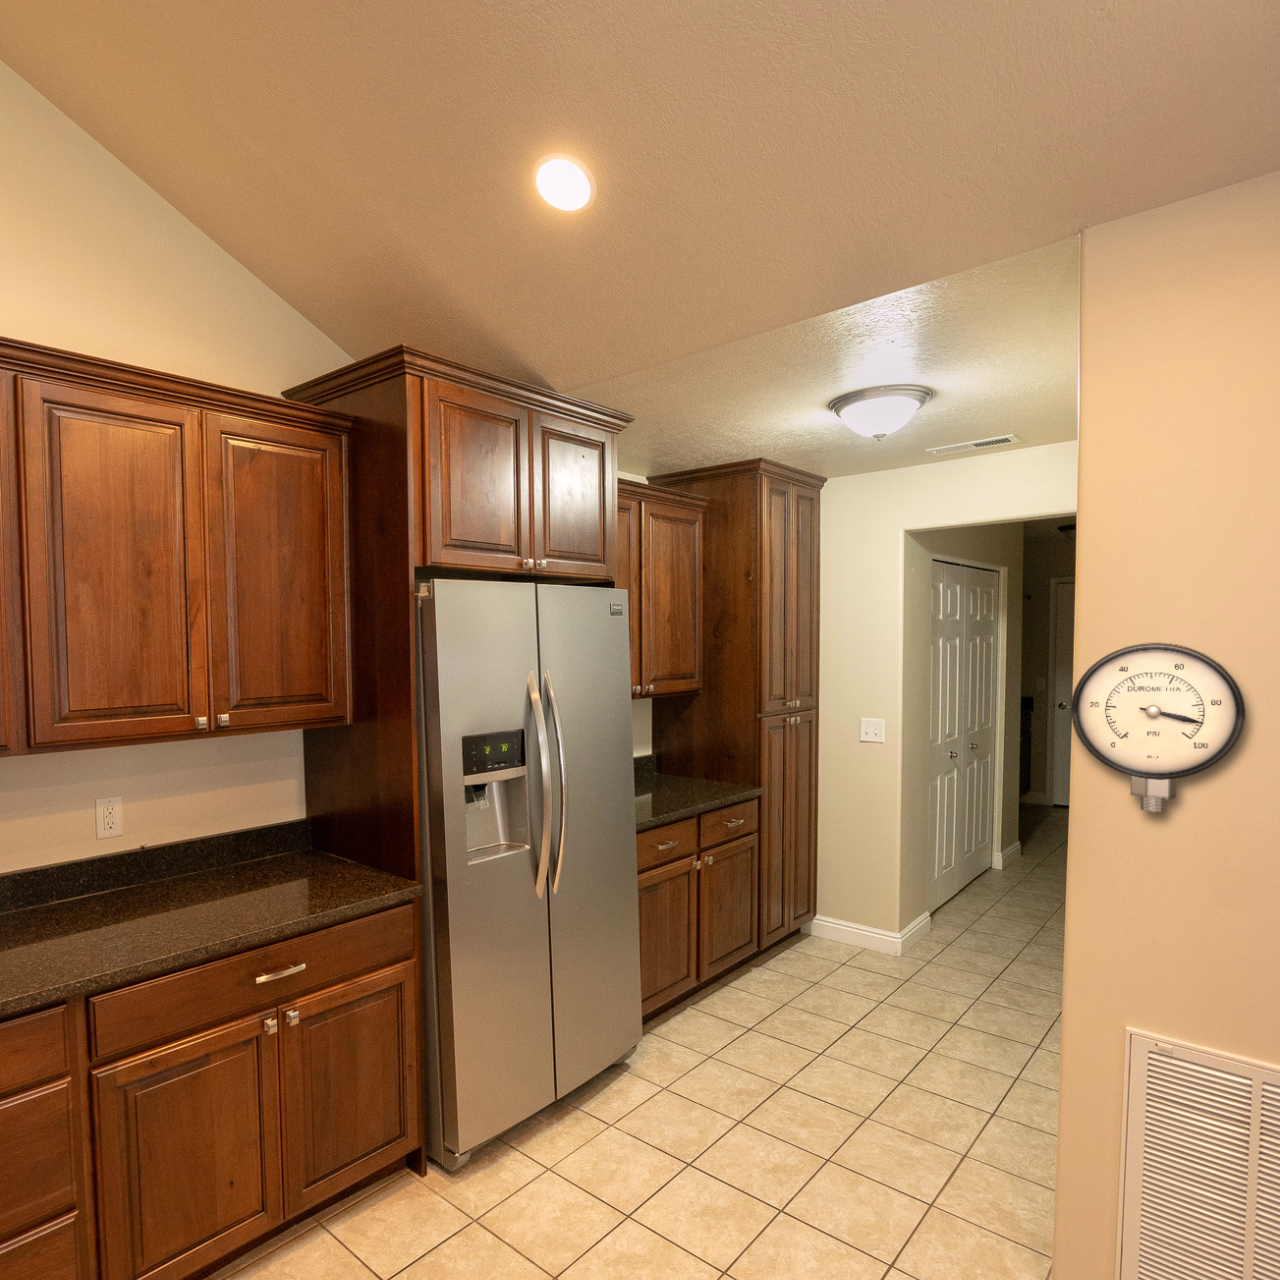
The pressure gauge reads 90 psi
